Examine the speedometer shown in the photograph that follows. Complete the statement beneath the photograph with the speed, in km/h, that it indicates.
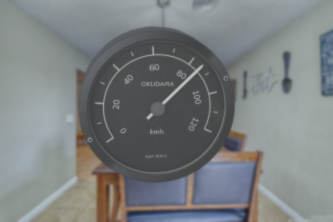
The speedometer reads 85 km/h
